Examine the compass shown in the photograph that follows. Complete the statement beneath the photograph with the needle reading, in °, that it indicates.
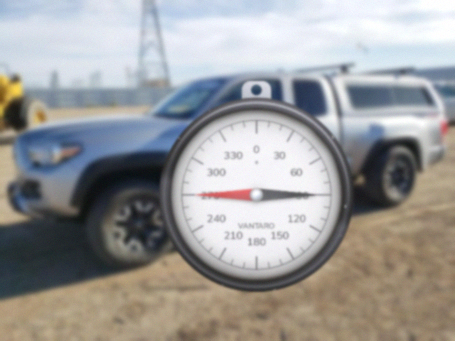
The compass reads 270 °
